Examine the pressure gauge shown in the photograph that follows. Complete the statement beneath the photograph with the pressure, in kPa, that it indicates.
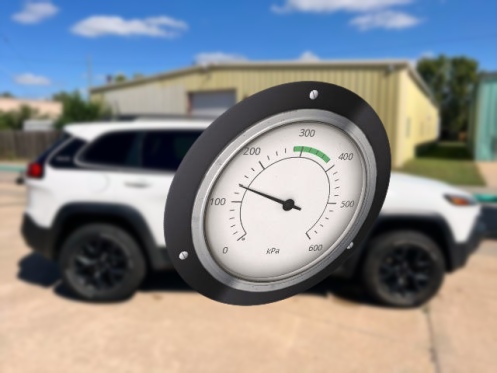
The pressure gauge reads 140 kPa
